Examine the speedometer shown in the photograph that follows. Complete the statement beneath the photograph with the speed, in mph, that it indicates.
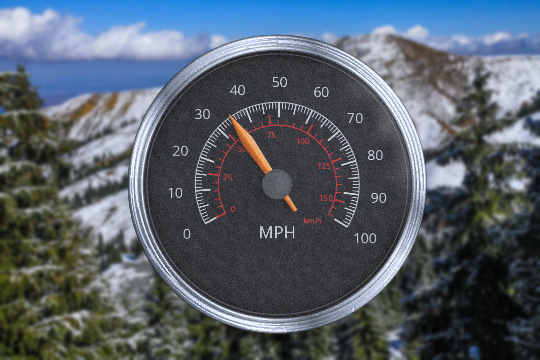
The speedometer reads 35 mph
